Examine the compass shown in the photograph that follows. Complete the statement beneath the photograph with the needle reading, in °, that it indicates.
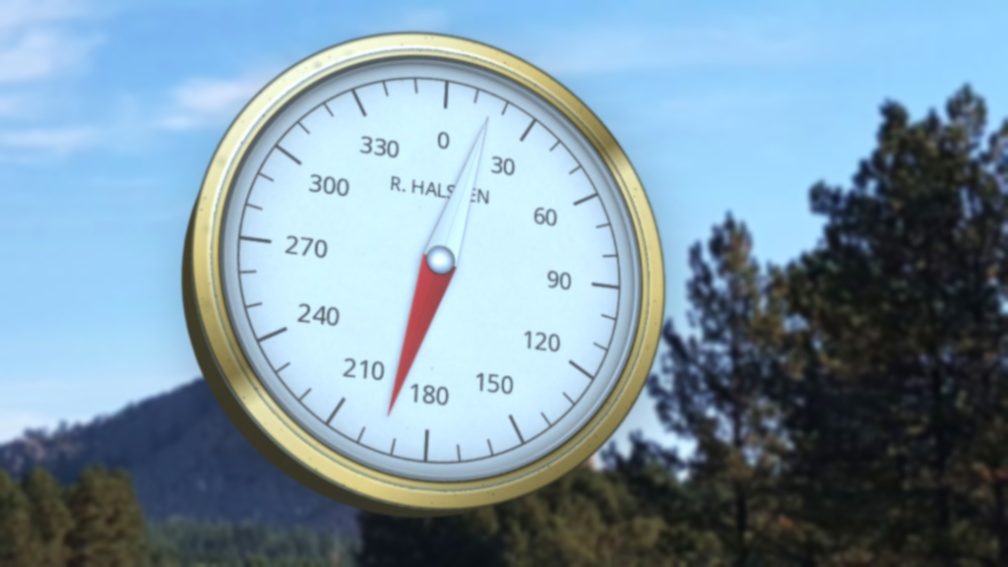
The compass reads 195 °
